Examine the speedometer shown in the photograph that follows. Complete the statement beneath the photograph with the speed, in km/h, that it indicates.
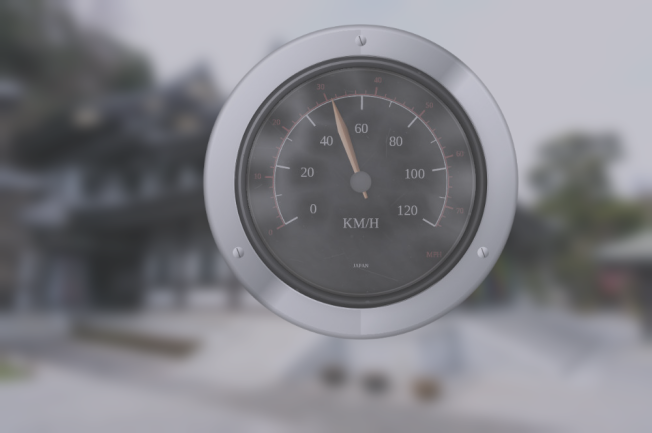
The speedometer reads 50 km/h
